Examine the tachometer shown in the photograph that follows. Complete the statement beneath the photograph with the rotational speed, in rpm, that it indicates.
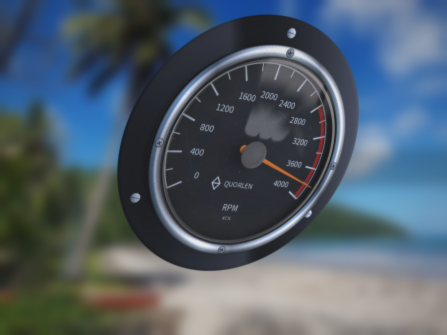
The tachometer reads 3800 rpm
